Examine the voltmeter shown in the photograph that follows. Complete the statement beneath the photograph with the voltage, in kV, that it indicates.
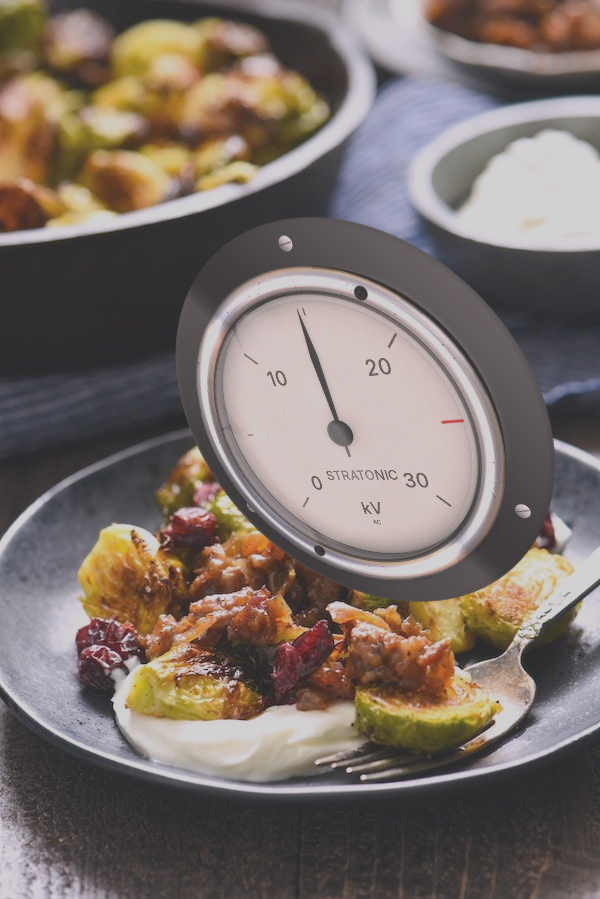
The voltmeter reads 15 kV
